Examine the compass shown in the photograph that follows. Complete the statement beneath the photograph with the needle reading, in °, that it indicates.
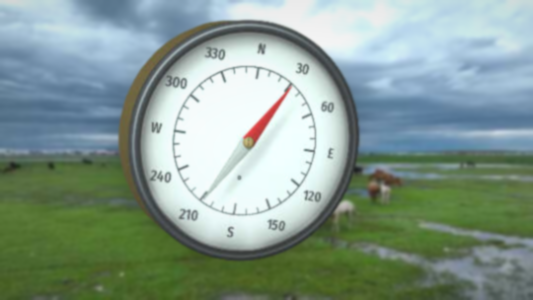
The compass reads 30 °
